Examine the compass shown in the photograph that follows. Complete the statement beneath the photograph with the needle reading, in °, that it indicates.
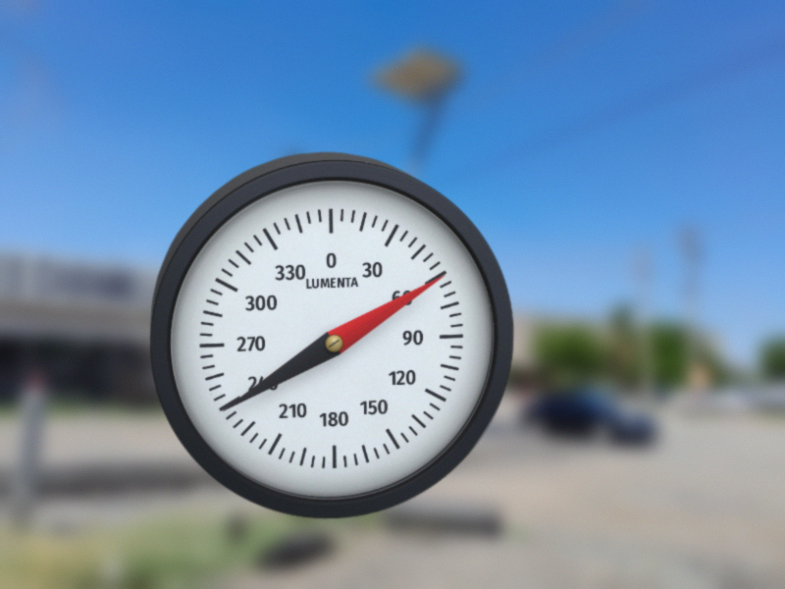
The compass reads 60 °
